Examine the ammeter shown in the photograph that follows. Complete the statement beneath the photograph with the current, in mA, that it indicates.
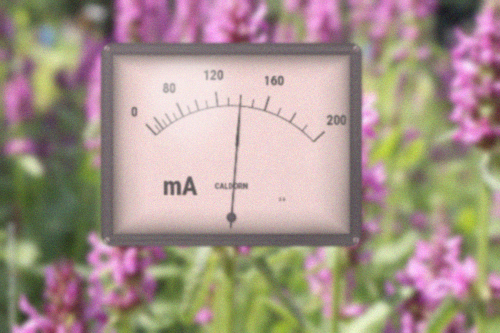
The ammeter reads 140 mA
